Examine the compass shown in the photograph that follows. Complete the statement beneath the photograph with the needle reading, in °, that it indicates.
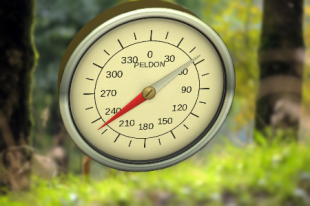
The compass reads 232.5 °
